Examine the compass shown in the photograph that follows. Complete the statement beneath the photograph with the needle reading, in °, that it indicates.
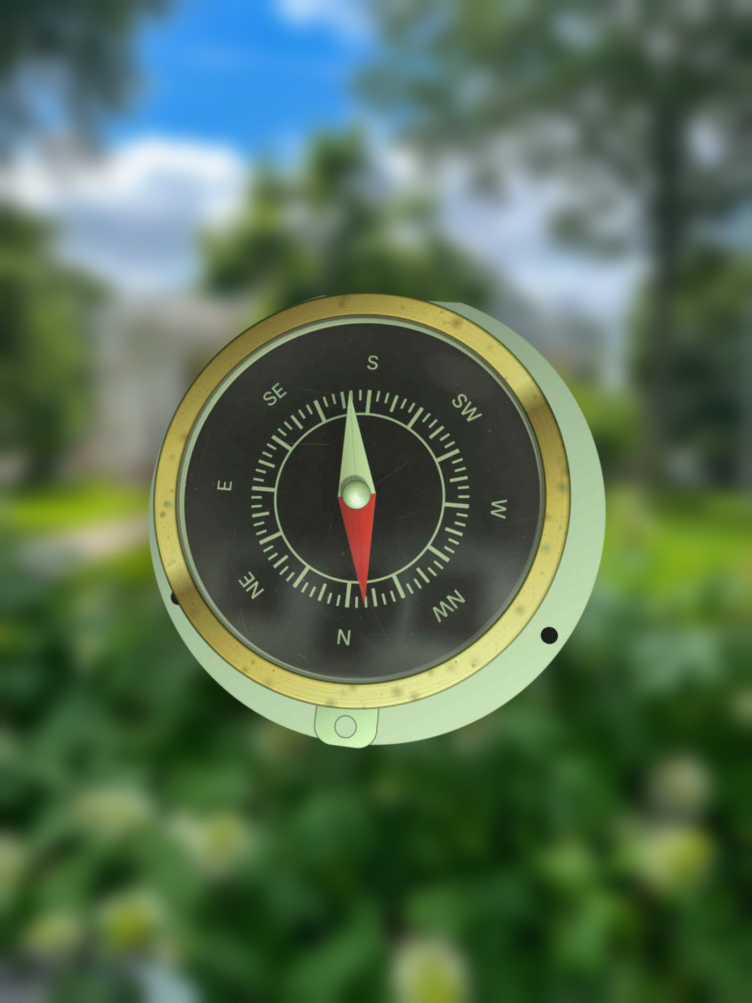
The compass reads 350 °
